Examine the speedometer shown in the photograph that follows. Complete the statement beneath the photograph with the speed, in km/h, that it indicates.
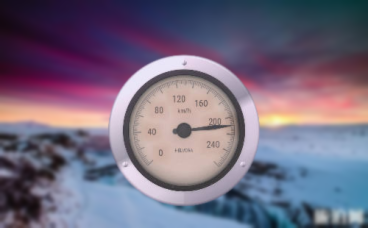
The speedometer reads 210 km/h
